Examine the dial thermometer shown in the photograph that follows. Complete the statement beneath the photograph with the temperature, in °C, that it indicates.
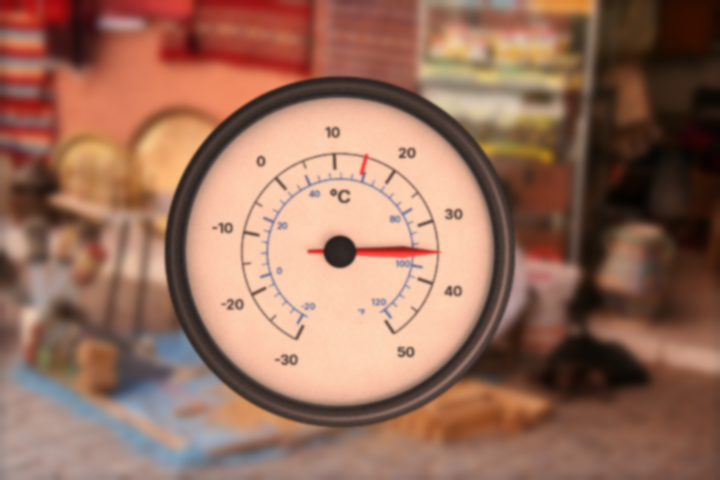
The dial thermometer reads 35 °C
